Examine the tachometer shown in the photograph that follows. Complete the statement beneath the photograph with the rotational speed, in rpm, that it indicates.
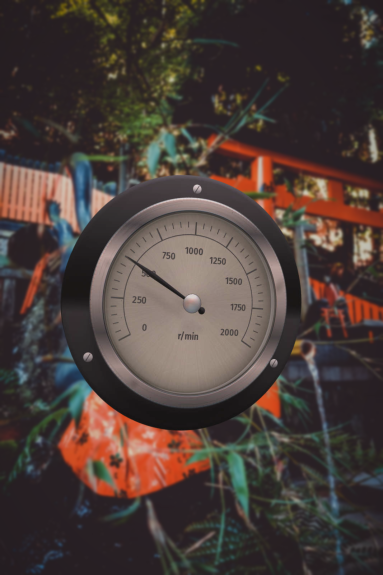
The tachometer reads 500 rpm
